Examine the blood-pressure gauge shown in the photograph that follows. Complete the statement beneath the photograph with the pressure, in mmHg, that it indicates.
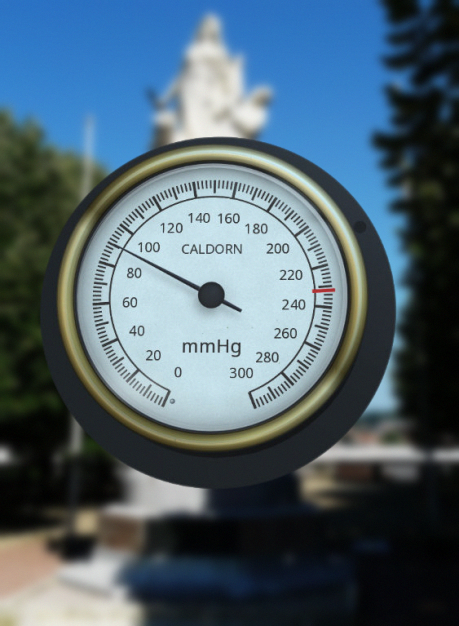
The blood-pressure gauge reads 90 mmHg
